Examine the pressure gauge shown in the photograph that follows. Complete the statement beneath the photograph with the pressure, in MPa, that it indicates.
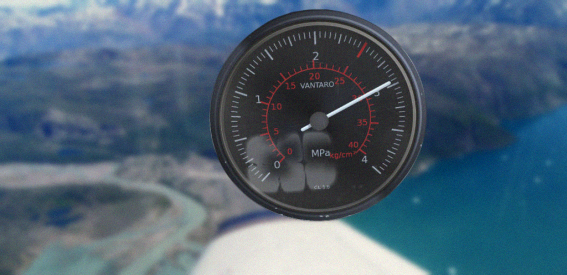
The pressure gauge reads 2.95 MPa
